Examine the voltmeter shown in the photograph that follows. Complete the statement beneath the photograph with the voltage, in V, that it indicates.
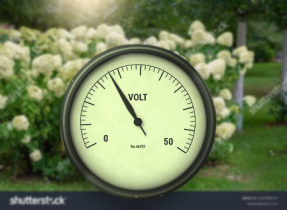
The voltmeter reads 18 V
